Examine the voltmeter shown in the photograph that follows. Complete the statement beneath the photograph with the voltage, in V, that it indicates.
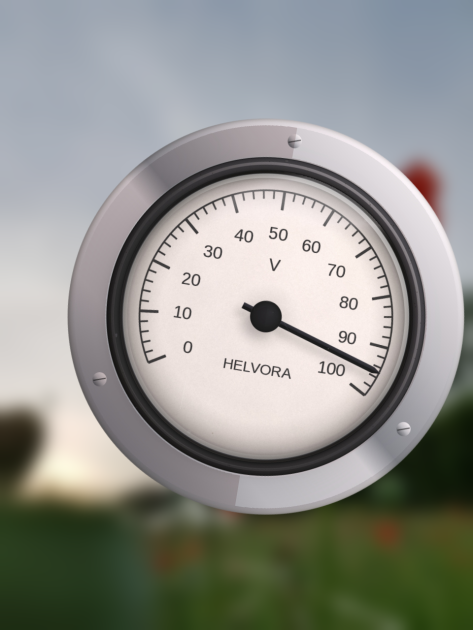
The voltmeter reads 95 V
